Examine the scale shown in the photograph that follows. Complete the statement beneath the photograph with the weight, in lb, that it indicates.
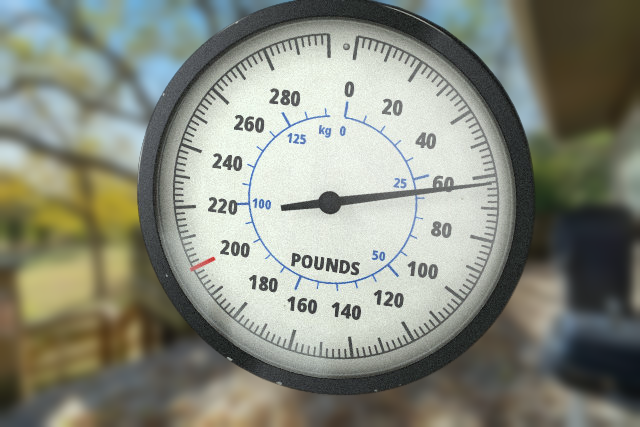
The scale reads 62 lb
